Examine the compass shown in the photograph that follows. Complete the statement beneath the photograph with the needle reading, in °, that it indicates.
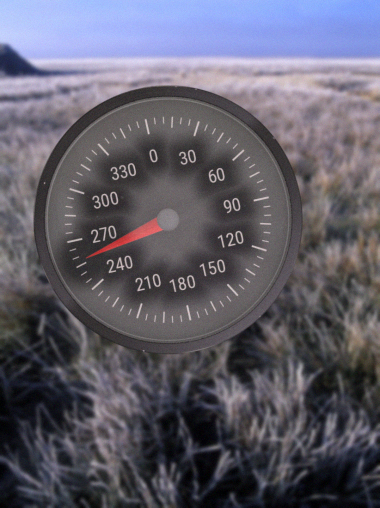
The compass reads 257.5 °
